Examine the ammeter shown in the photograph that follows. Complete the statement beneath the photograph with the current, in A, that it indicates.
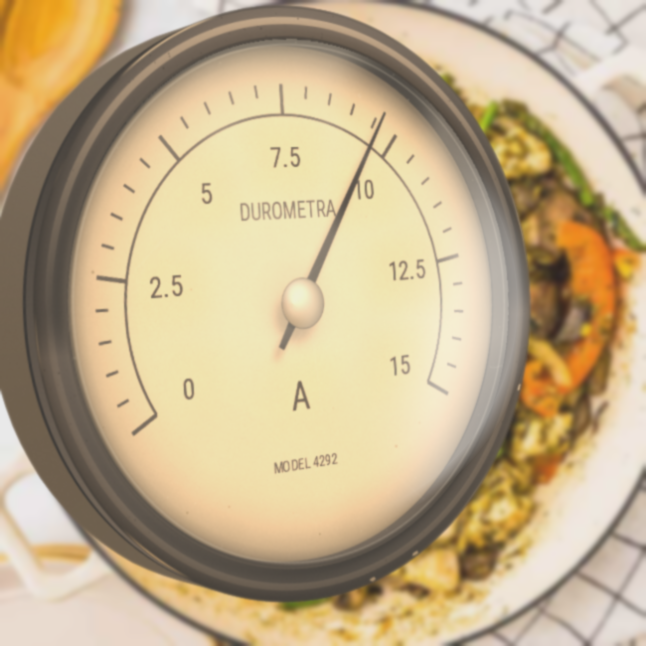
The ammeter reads 9.5 A
